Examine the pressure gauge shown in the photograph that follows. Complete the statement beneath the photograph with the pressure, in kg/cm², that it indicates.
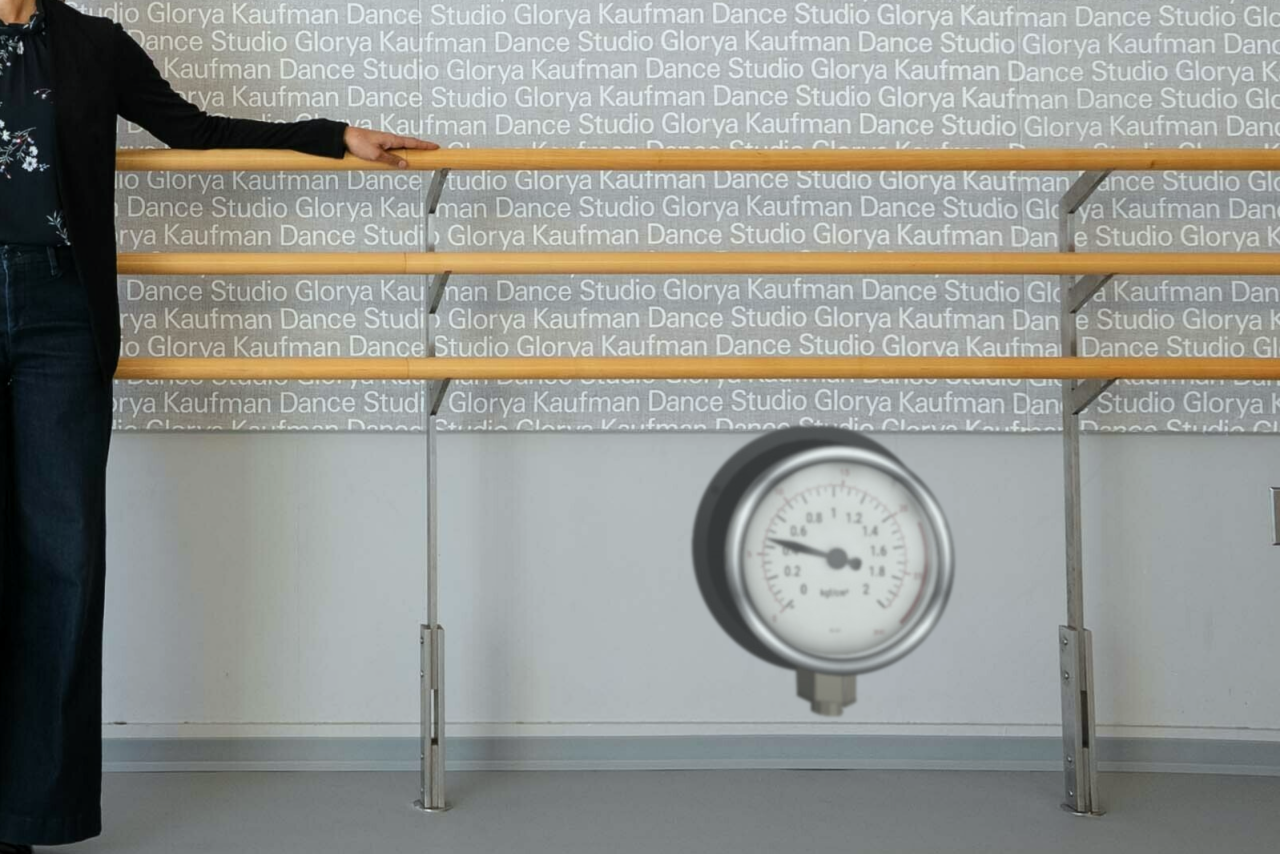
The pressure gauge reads 0.45 kg/cm²
